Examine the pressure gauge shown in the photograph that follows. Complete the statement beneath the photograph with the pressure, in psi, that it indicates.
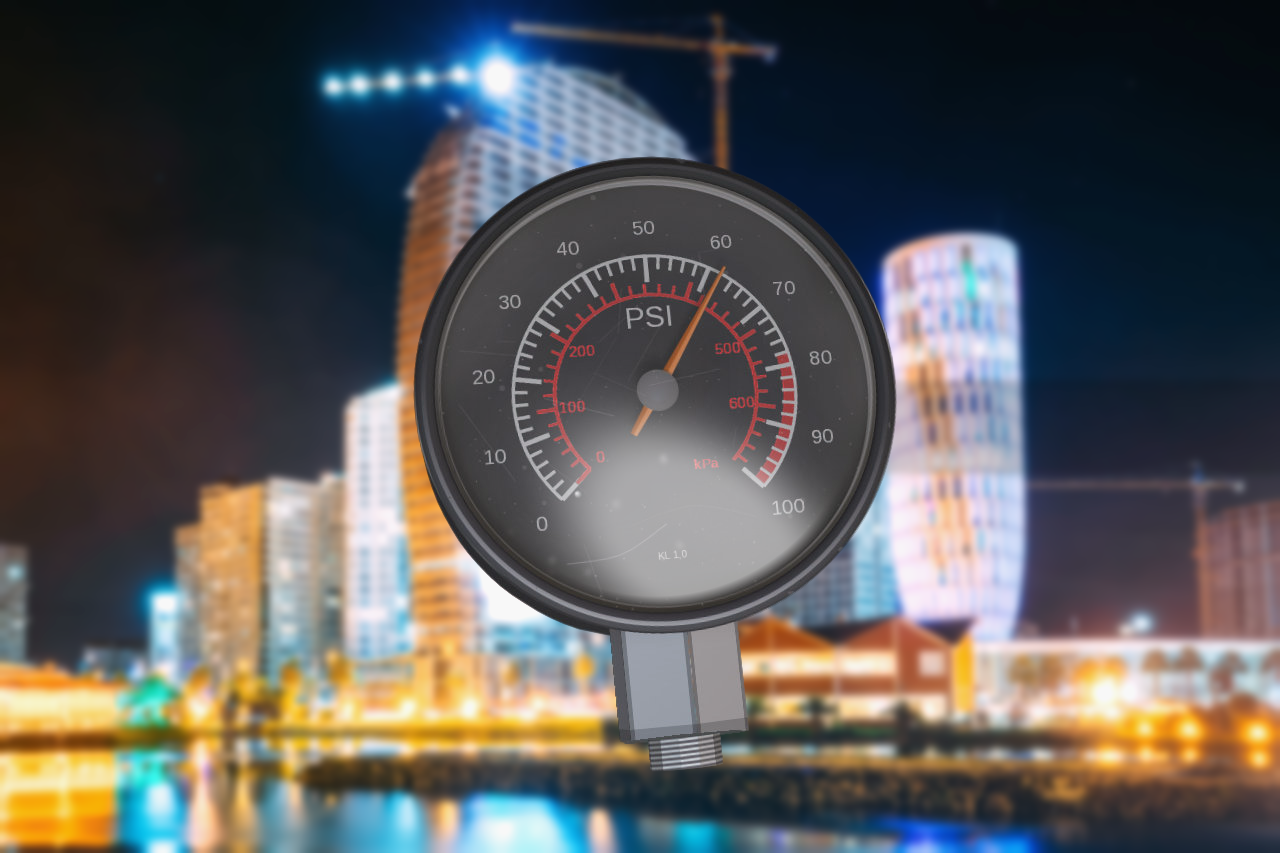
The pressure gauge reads 62 psi
